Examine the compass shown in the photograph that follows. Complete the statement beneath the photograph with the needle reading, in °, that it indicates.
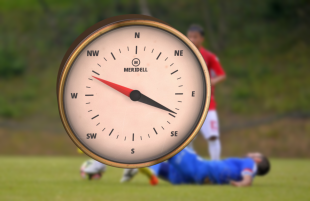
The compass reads 295 °
